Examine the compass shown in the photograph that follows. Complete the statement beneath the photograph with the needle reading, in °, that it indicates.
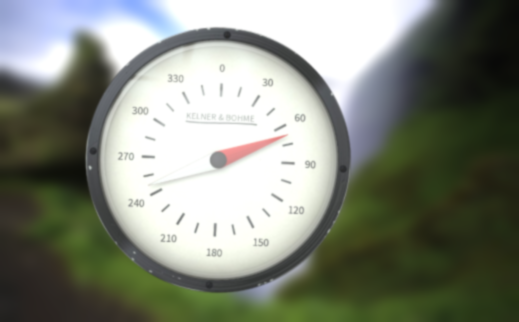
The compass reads 67.5 °
